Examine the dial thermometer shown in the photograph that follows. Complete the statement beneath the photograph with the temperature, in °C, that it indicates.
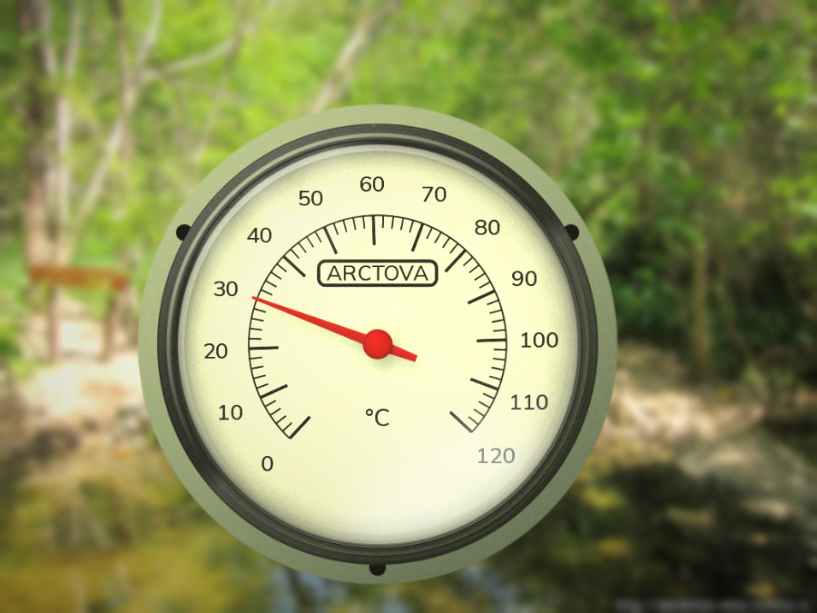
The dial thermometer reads 30 °C
